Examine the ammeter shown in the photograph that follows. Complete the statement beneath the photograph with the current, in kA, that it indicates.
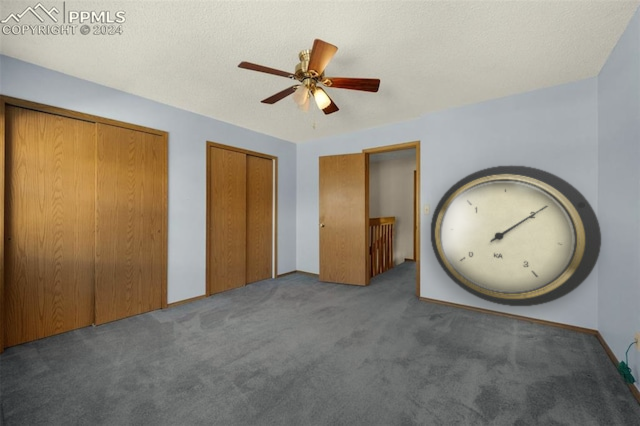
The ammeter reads 2 kA
